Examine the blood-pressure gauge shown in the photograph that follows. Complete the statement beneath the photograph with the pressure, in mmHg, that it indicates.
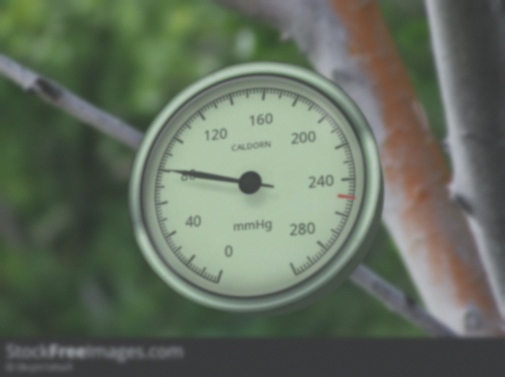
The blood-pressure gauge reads 80 mmHg
